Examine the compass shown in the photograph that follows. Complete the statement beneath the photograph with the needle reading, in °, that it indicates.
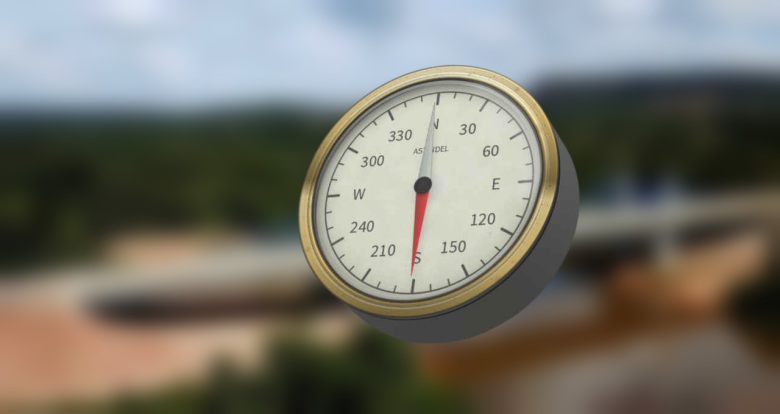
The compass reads 180 °
